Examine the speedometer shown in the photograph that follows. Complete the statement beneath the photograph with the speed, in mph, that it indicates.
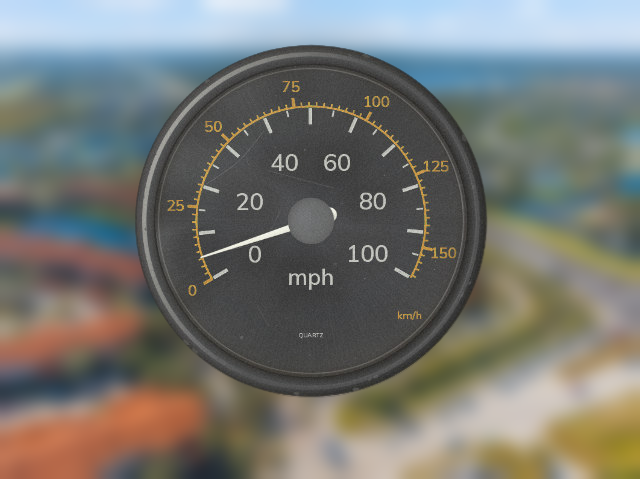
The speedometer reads 5 mph
